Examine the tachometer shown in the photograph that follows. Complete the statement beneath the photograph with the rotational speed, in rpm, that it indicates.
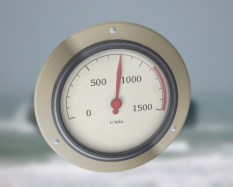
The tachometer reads 800 rpm
